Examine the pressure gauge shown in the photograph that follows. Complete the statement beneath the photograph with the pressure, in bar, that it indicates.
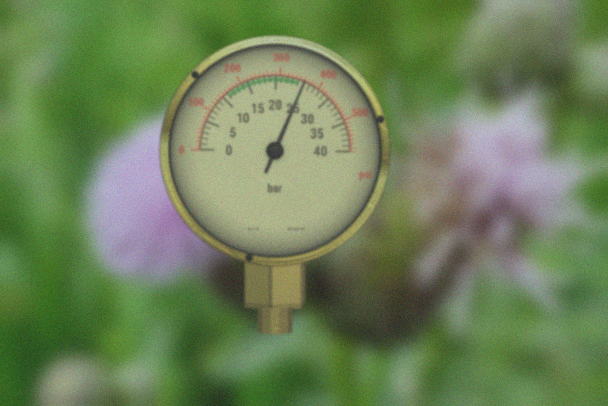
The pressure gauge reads 25 bar
